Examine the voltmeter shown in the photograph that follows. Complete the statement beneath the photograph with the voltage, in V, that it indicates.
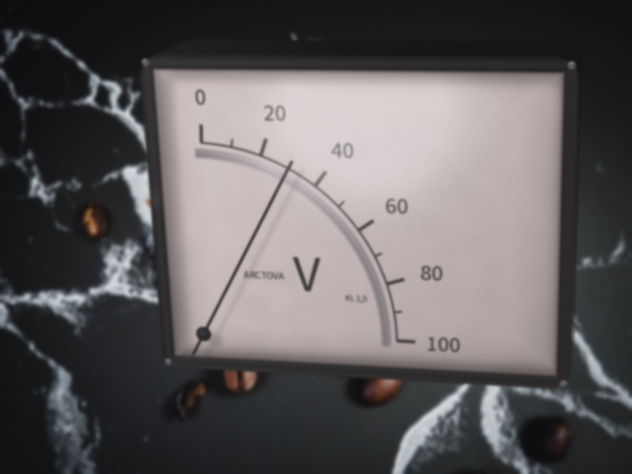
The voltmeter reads 30 V
